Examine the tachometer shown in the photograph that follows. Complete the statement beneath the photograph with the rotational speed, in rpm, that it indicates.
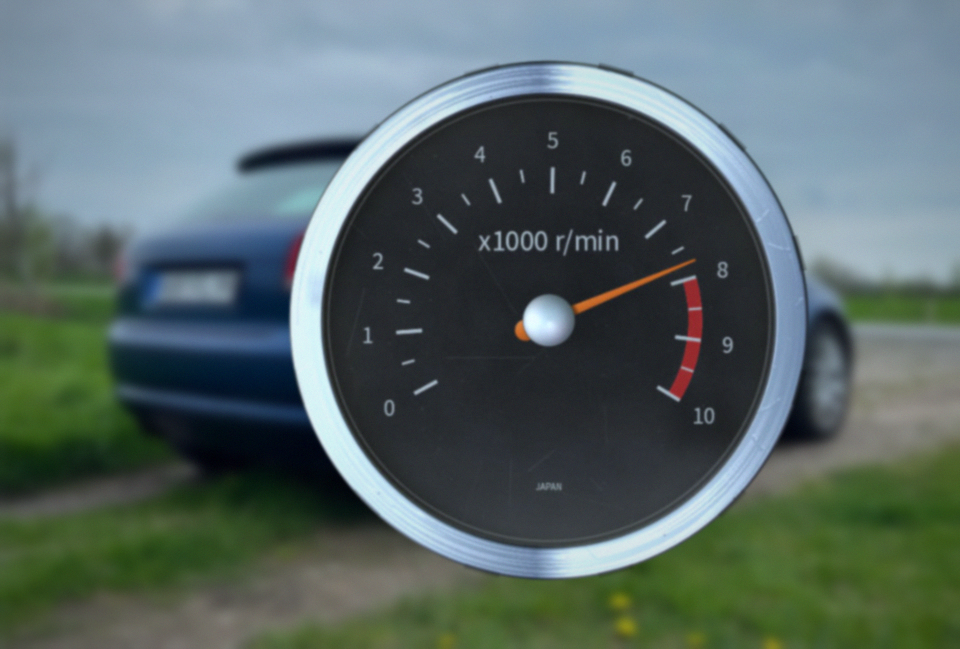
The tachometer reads 7750 rpm
